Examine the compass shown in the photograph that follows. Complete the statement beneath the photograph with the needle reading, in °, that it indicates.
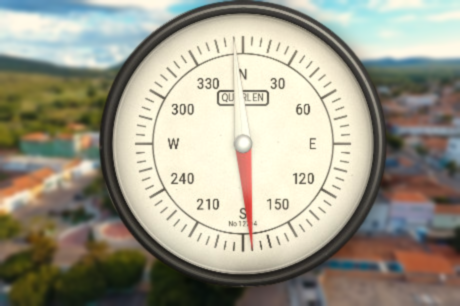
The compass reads 175 °
